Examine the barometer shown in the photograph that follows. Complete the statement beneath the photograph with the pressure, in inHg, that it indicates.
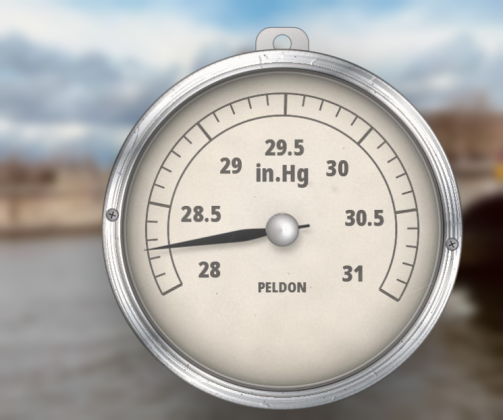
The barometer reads 28.25 inHg
